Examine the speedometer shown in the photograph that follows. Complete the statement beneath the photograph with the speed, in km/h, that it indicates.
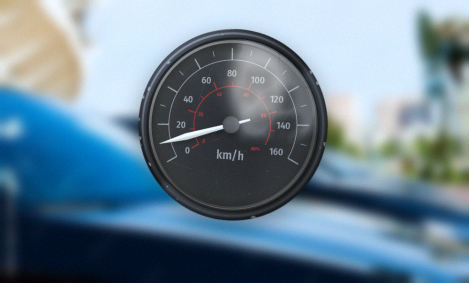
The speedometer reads 10 km/h
